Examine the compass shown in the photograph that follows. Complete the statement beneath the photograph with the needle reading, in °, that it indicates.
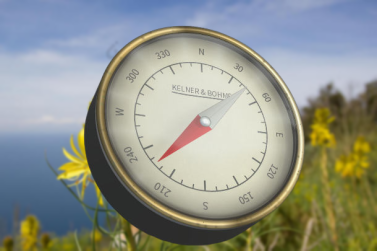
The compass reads 225 °
